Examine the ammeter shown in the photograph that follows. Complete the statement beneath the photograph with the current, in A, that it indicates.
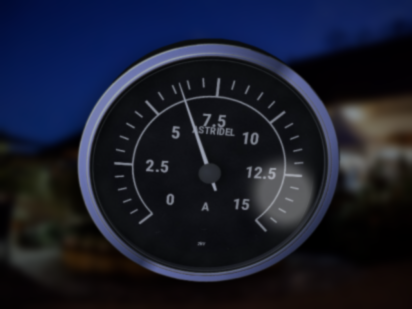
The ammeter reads 6.25 A
